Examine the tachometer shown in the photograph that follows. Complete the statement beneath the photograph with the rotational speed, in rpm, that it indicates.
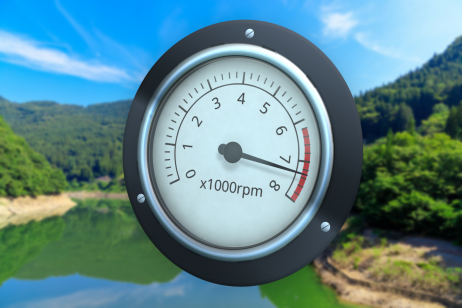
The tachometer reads 7300 rpm
